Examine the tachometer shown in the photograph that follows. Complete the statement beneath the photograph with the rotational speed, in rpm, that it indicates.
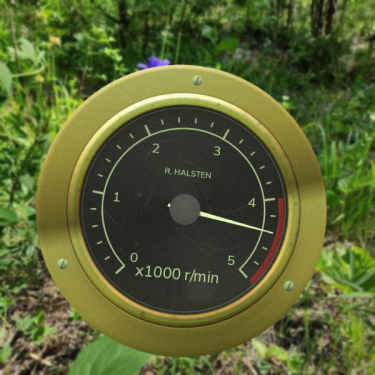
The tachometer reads 4400 rpm
